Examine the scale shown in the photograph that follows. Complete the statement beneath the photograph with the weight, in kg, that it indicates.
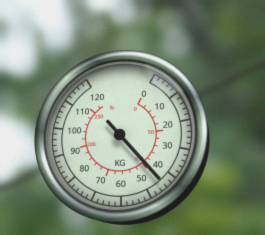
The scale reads 44 kg
